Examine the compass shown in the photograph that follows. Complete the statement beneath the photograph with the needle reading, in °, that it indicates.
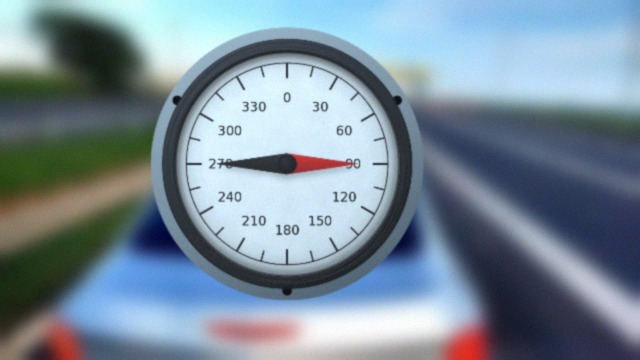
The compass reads 90 °
